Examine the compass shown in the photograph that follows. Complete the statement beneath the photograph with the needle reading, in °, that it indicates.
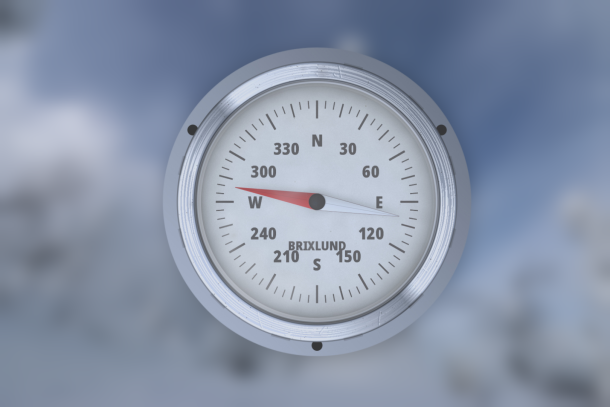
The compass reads 280 °
